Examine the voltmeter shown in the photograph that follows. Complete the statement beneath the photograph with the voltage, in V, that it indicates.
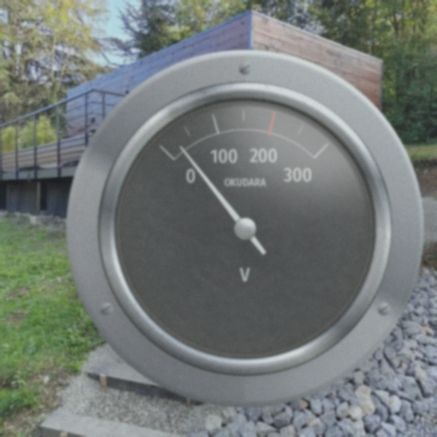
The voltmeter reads 25 V
